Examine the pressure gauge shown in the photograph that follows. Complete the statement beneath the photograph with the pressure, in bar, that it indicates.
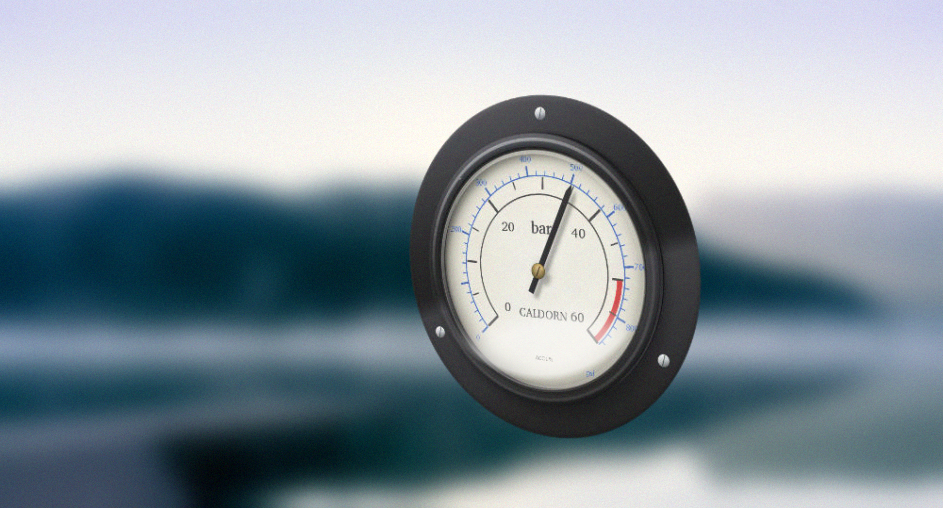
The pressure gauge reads 35 bar
